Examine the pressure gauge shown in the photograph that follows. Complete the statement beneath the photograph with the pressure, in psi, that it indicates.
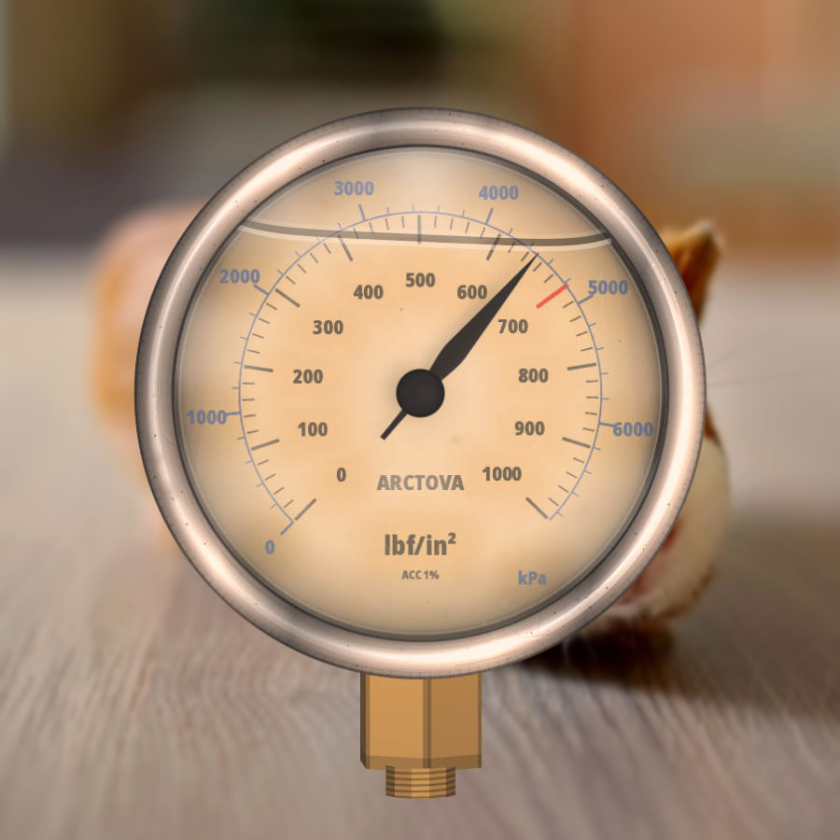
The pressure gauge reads 650 psi
